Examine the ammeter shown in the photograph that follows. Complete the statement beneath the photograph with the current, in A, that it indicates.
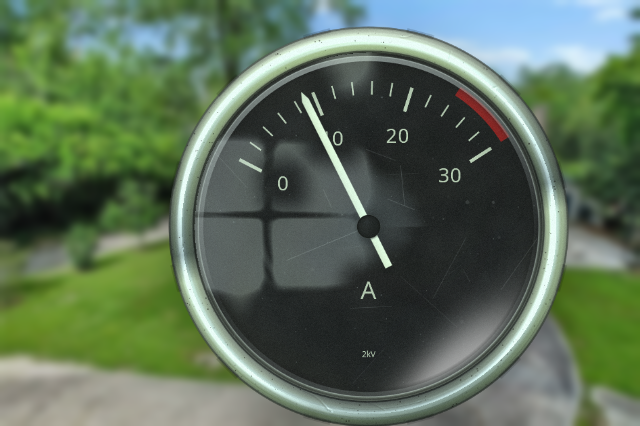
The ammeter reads 9 A
